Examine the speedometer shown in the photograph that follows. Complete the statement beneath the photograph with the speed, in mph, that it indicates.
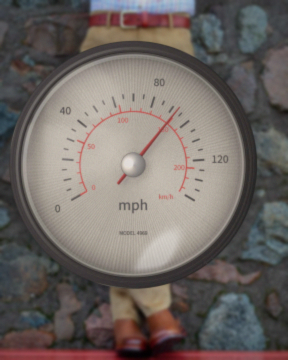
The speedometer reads 92.5 mph
